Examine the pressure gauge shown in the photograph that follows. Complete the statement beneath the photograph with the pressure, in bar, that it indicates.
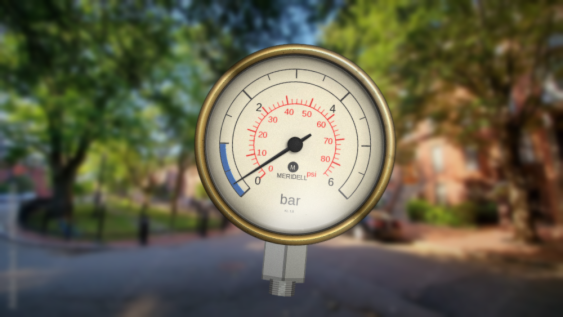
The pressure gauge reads 0.25 bar
